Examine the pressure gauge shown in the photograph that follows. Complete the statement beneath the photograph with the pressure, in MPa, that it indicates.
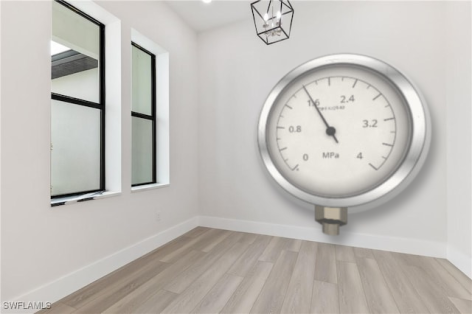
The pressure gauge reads 1.6 MPa
